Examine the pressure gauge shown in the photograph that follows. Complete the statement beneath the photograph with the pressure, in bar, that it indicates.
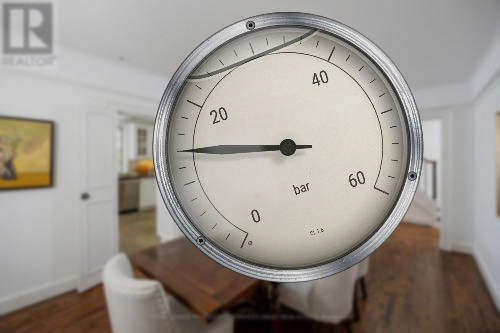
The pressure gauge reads 14 bar
